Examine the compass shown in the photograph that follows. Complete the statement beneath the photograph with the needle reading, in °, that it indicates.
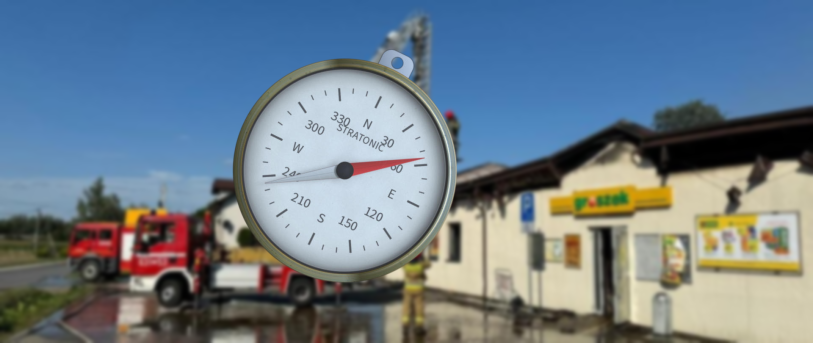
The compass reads 55 °
